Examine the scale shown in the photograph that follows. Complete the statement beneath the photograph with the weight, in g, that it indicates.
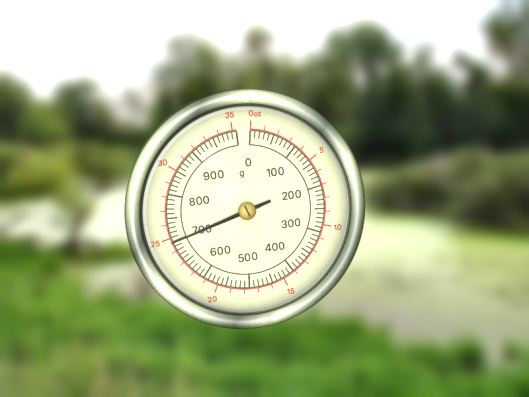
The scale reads 700 g
